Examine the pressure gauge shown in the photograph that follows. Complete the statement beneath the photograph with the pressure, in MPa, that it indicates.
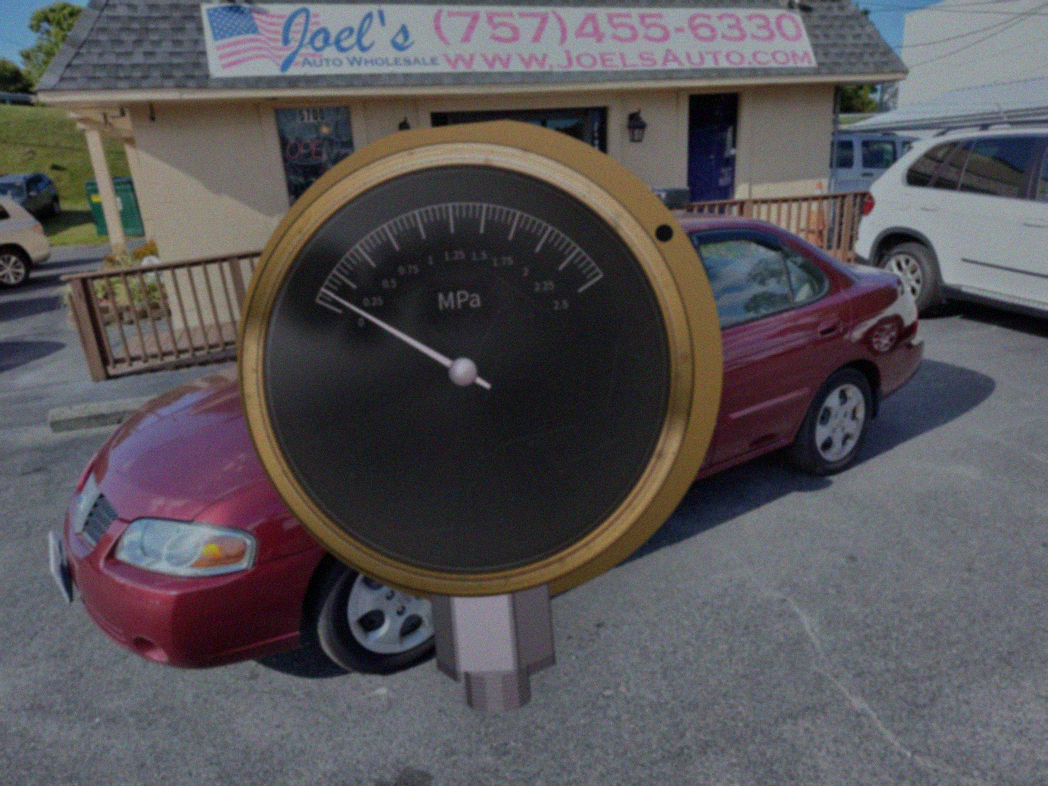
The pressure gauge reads 0.1 MPa
